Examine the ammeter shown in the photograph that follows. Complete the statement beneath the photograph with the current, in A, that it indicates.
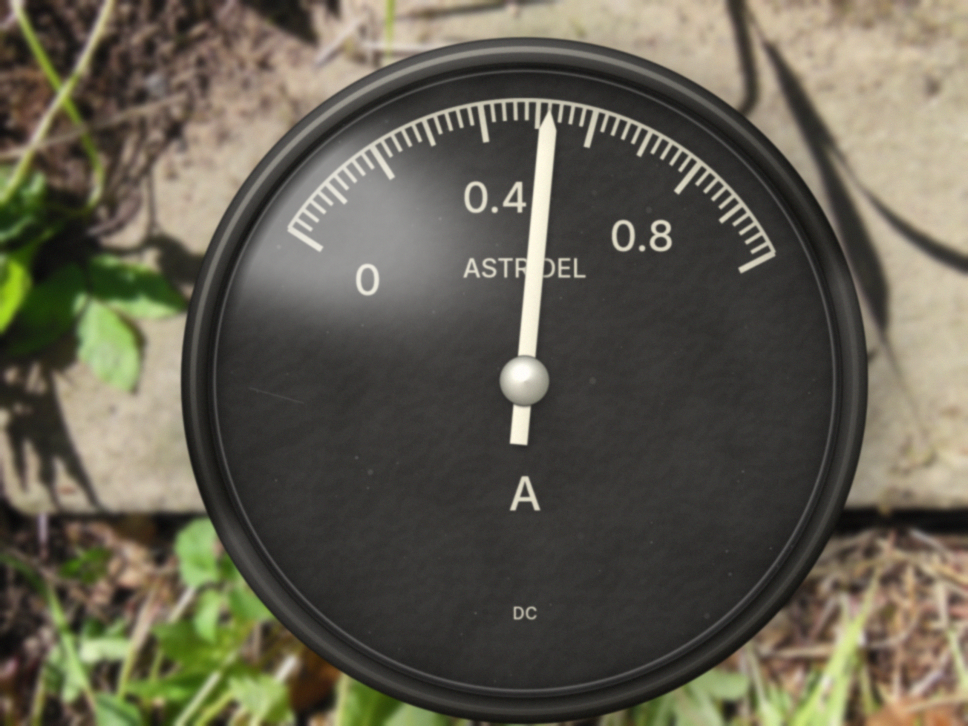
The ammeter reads 0.52 A
